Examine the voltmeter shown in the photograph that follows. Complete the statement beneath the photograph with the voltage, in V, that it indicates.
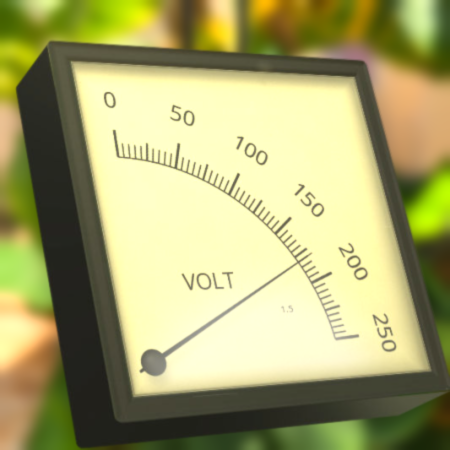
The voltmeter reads 180 V
